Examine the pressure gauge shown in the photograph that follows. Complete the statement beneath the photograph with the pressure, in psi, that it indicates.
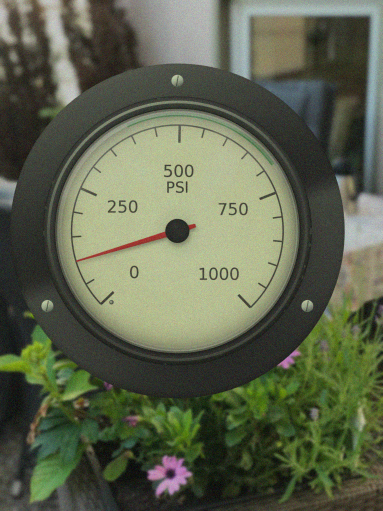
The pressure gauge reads 100 psi
